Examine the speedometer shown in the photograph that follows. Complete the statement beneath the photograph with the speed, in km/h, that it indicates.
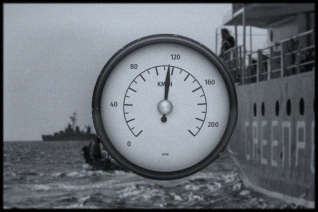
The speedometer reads 115 km/h
